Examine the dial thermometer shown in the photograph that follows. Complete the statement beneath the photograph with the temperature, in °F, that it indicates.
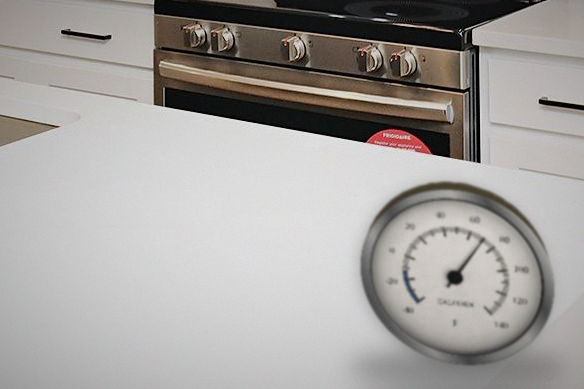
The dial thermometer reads 70 °F
